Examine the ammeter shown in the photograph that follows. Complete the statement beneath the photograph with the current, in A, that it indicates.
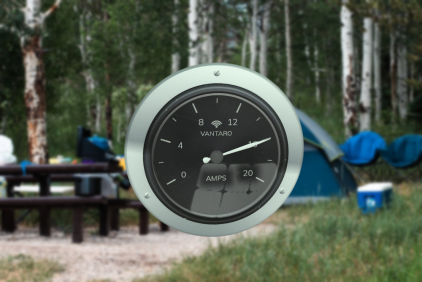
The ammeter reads 16 A
